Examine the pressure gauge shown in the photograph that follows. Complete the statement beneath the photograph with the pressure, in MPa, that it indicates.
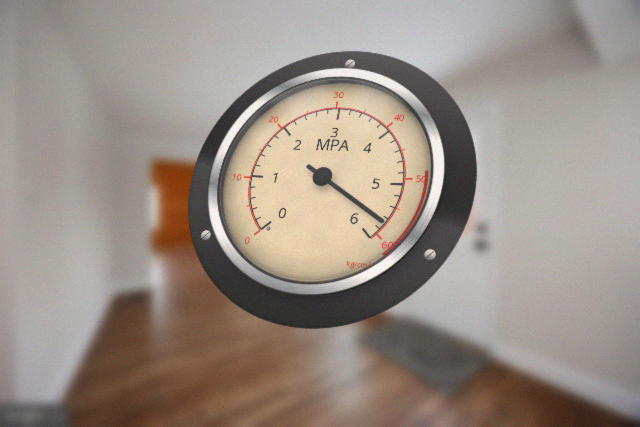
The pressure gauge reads 5.7 MPa
